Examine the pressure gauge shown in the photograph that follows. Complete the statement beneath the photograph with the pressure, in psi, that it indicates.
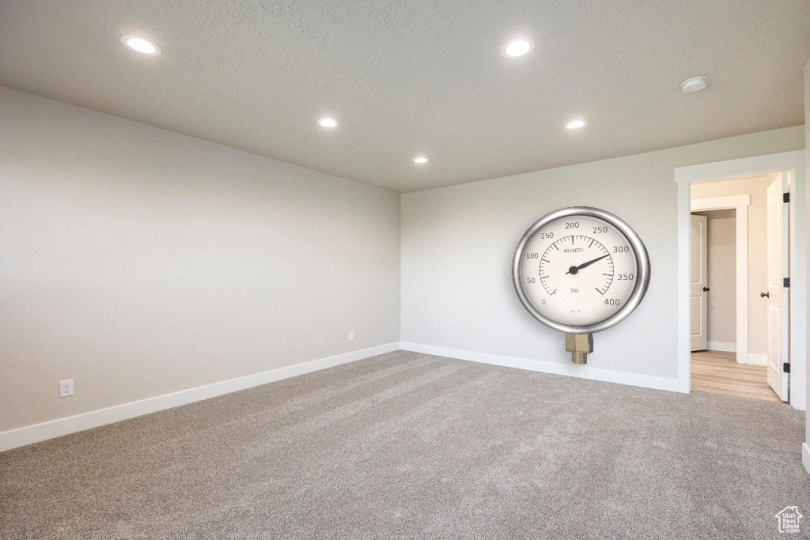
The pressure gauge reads 300 psi
